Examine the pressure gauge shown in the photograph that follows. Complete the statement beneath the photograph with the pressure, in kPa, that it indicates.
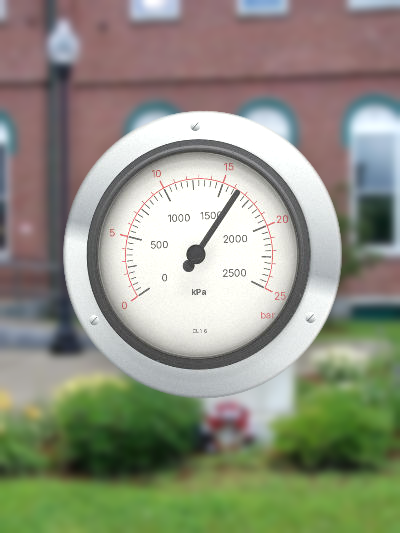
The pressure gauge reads 1650 kPa
